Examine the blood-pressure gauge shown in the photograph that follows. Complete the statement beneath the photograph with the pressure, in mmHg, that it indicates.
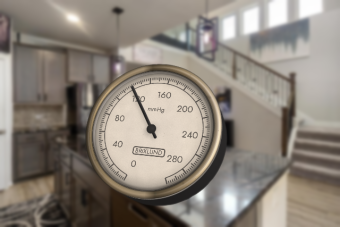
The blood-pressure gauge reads 120 mmHg
